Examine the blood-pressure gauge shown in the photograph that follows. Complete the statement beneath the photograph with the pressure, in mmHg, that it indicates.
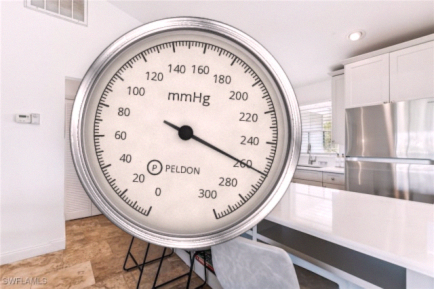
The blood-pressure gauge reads 260 mmHg
